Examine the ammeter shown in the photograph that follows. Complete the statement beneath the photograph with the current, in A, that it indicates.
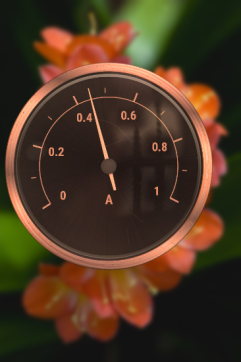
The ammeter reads 0.45 A
